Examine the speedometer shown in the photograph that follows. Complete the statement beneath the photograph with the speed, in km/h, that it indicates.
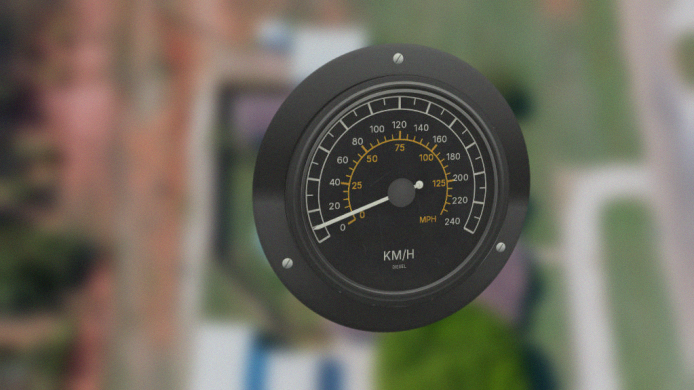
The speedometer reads 10 km/h
